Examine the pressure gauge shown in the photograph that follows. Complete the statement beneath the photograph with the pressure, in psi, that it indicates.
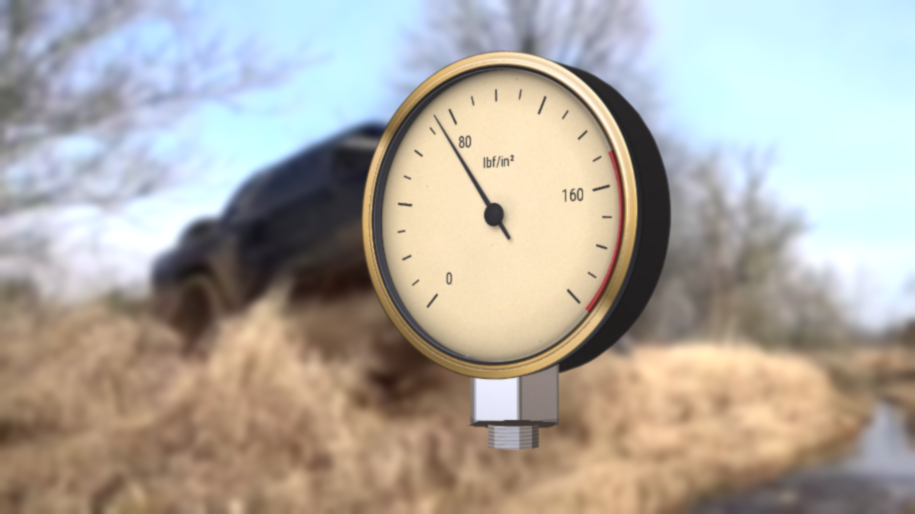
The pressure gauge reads 75 psi
